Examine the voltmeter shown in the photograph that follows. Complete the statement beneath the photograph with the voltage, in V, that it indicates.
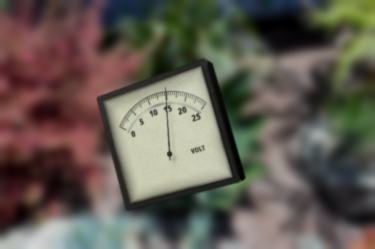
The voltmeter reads 15 V
